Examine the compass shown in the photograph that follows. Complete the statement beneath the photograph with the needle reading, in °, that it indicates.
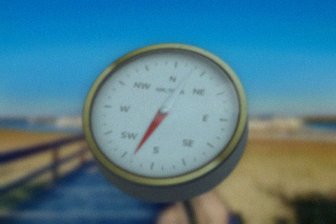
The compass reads 200 °
